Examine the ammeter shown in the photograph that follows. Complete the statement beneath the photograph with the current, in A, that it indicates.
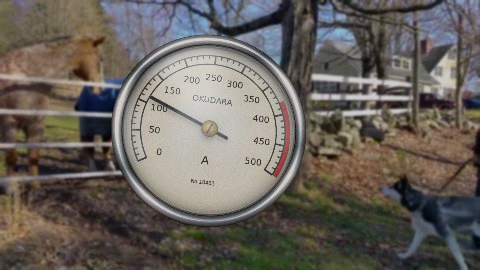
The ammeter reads 110 A
